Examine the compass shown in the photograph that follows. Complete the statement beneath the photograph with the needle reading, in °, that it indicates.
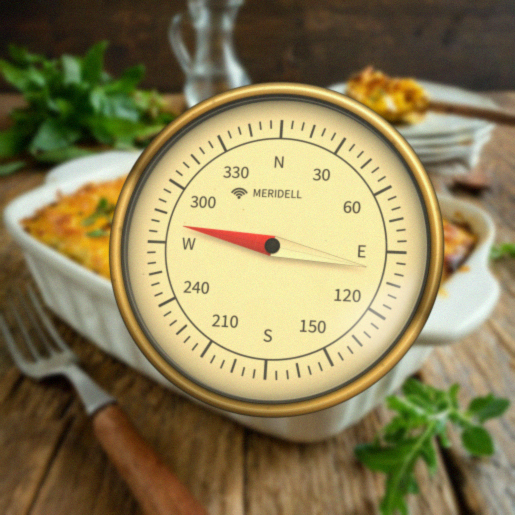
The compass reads 280 °
